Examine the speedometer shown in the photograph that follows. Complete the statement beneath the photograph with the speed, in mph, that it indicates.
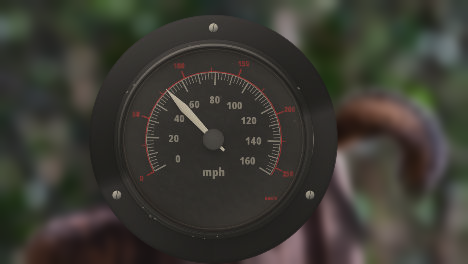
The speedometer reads 50 mph
